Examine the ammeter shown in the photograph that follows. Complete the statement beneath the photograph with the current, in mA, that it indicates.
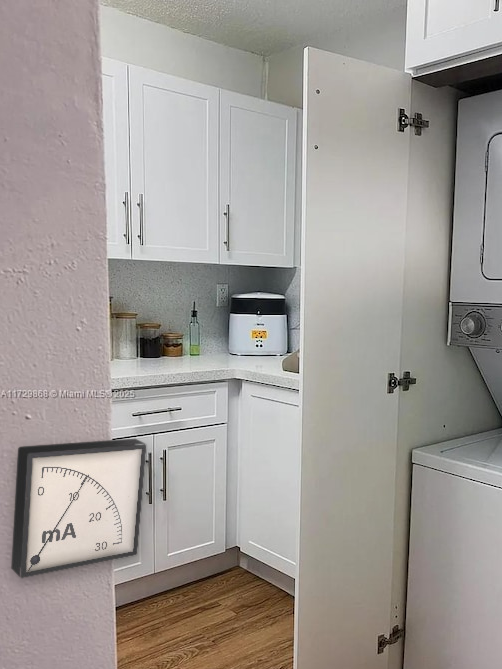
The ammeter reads 10 mA
